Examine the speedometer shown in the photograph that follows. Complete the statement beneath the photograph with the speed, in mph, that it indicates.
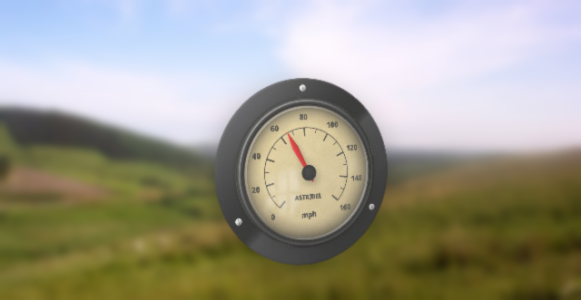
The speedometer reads 65 mph
